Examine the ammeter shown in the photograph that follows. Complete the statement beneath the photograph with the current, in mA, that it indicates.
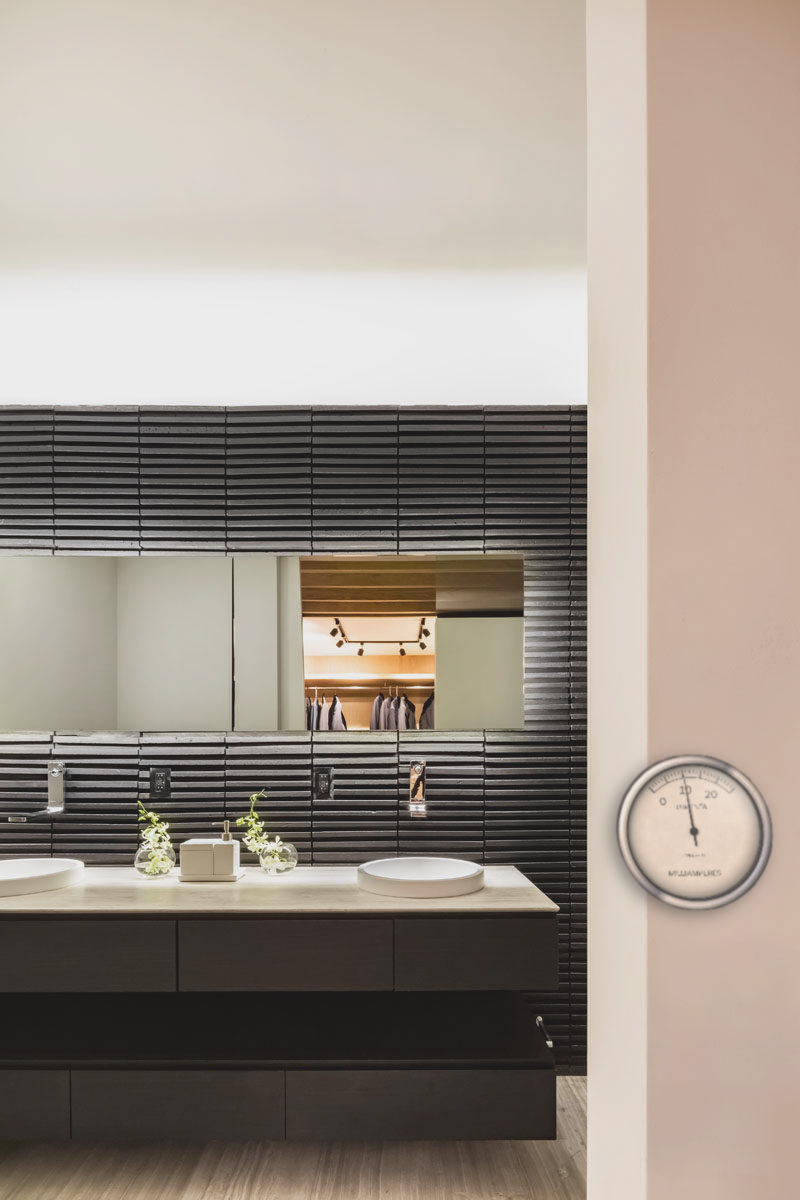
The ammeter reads 10 mA
